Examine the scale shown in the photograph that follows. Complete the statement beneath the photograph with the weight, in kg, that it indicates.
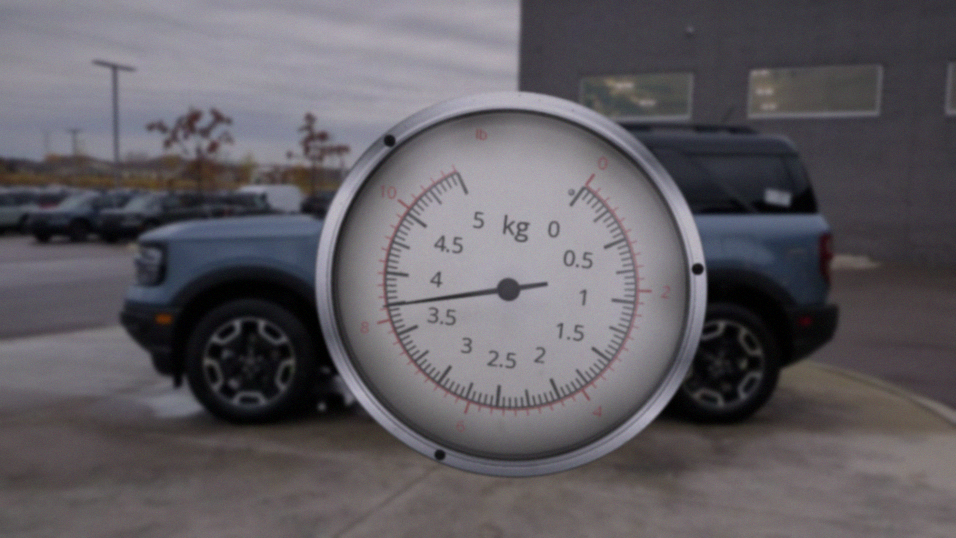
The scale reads 3.75 kg
